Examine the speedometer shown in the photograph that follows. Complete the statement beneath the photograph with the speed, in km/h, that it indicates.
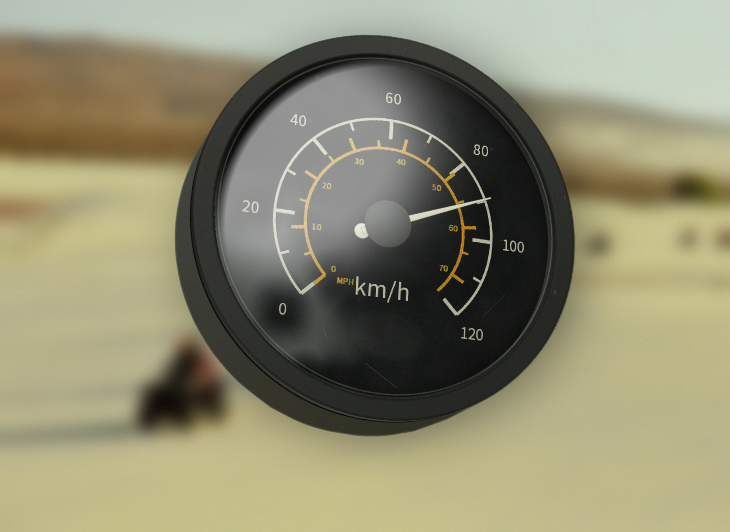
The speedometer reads 90 km/h
